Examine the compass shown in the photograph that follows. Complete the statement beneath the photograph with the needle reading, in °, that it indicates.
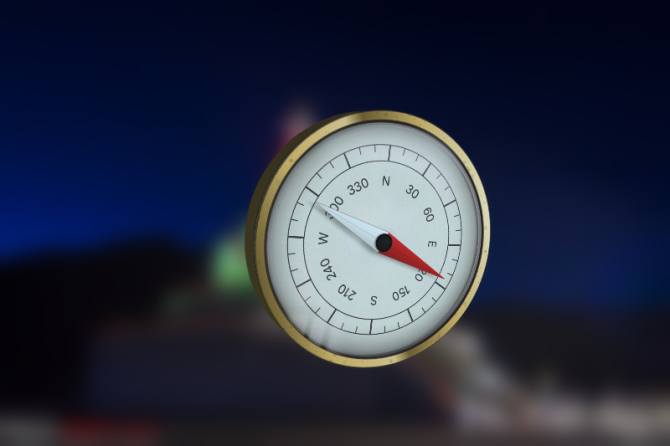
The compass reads 115 °
